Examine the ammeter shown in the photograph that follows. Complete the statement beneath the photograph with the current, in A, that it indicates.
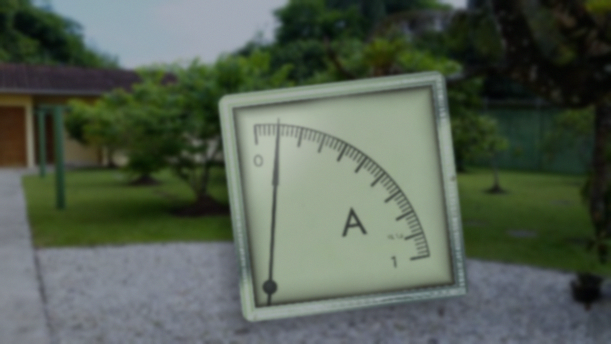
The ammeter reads 0.1 A
